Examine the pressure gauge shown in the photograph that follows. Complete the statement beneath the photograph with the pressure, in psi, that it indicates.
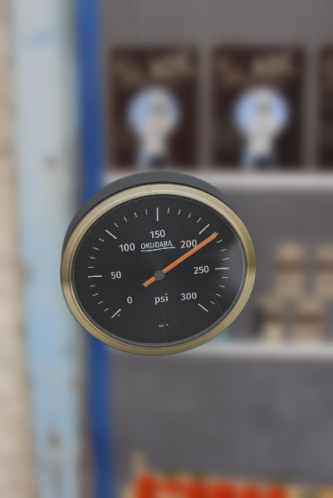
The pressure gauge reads 210 psi
